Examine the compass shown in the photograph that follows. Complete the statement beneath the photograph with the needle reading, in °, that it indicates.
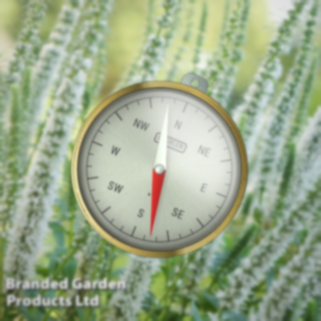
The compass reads 165 °
